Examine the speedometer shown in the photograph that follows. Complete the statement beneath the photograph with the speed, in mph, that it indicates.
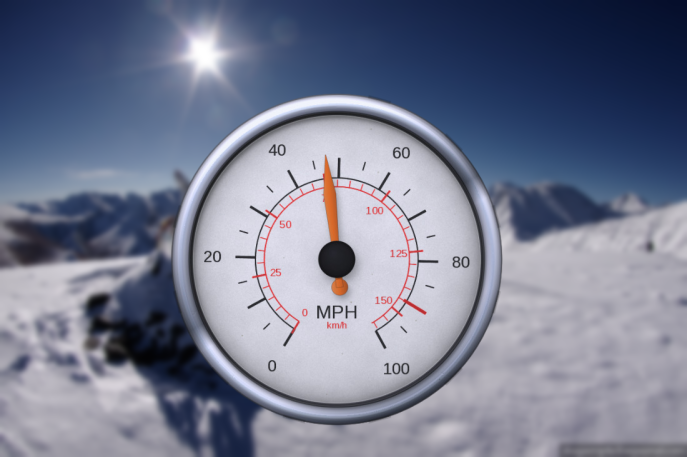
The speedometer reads 47.5 mph
